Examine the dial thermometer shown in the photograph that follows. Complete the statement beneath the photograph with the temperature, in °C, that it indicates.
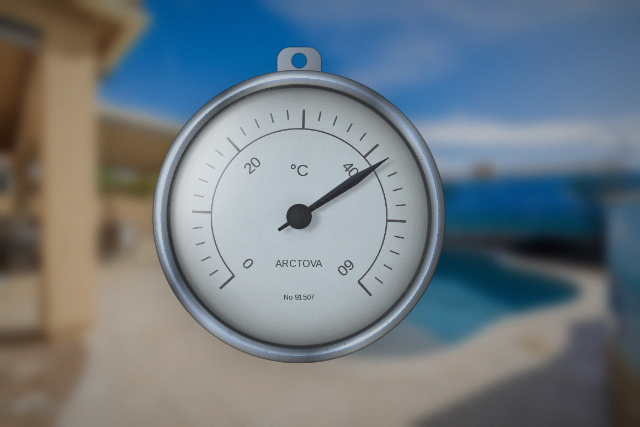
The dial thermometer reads 42 °C
